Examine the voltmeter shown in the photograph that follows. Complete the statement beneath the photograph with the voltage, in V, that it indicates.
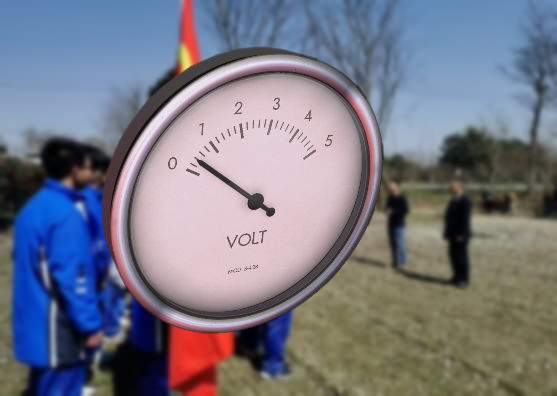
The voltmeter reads 0.4 V
